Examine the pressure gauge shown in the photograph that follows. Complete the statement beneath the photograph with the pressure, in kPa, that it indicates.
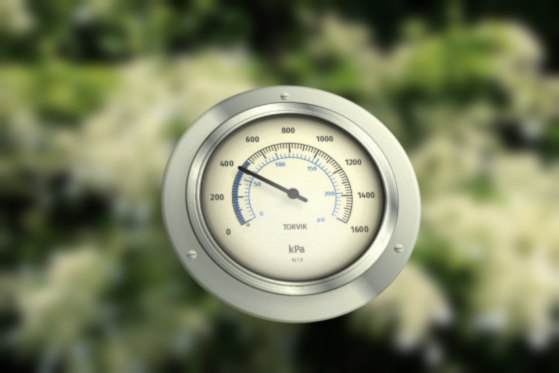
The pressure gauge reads 400 kPa
